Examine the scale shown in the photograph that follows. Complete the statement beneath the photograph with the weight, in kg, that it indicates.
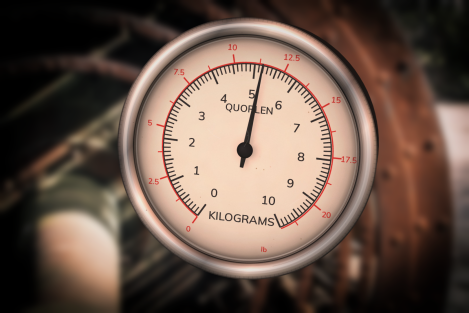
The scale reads 5.2 kg
